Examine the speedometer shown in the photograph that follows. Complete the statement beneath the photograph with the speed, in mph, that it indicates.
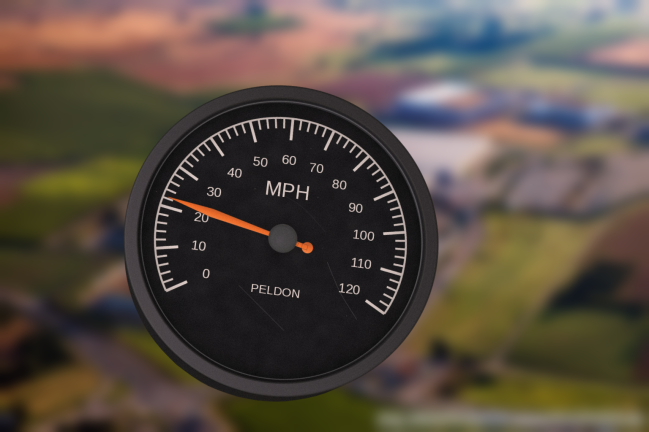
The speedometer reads 22 mph
